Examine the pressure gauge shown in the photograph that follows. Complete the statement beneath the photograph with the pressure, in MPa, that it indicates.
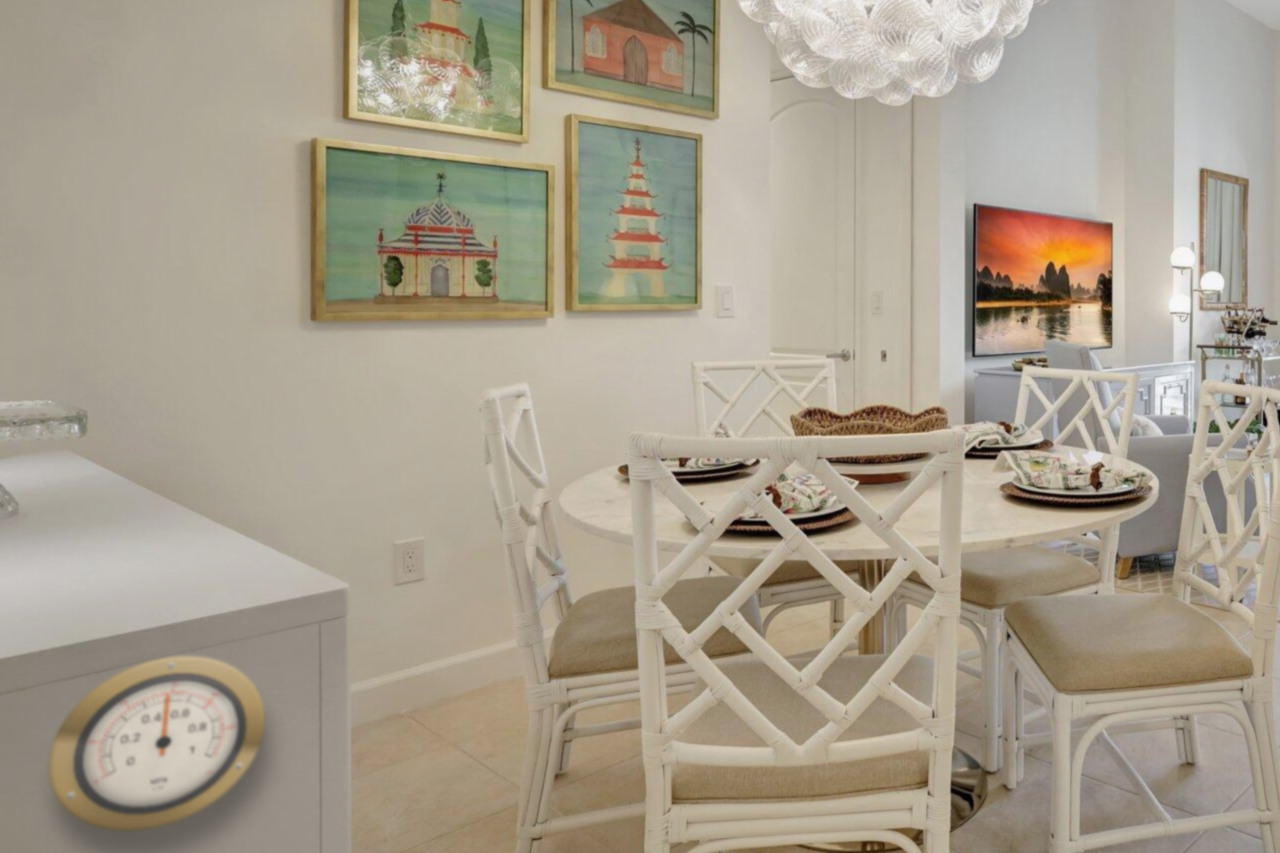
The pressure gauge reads 0.5 MPa
